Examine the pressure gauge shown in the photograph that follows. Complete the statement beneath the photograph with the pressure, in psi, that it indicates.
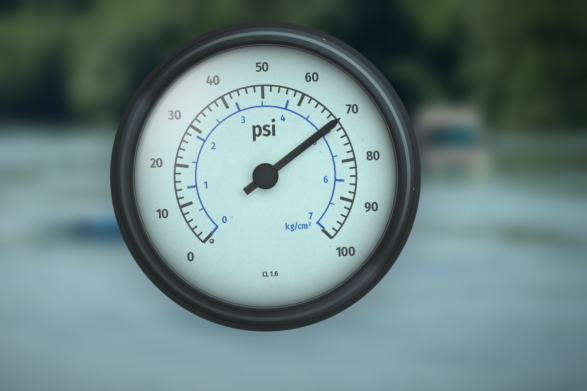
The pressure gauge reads 70 psi
